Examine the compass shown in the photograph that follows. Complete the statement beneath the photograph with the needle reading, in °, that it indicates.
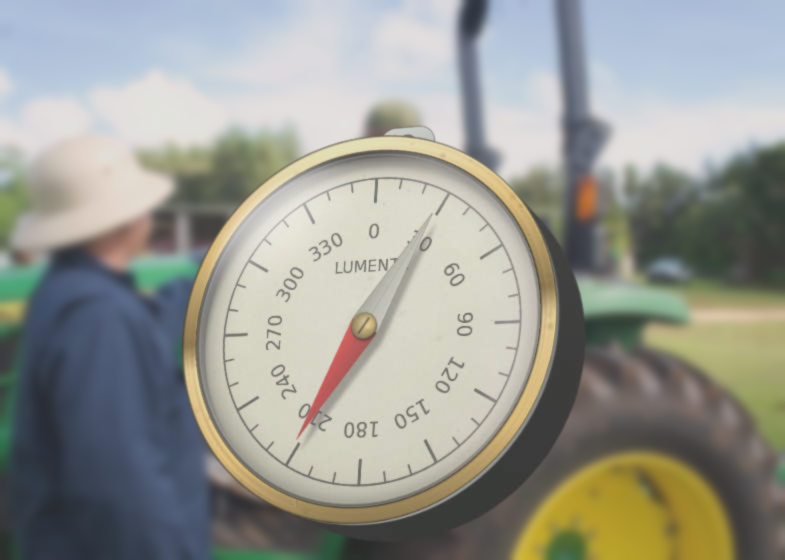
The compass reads 210 °
